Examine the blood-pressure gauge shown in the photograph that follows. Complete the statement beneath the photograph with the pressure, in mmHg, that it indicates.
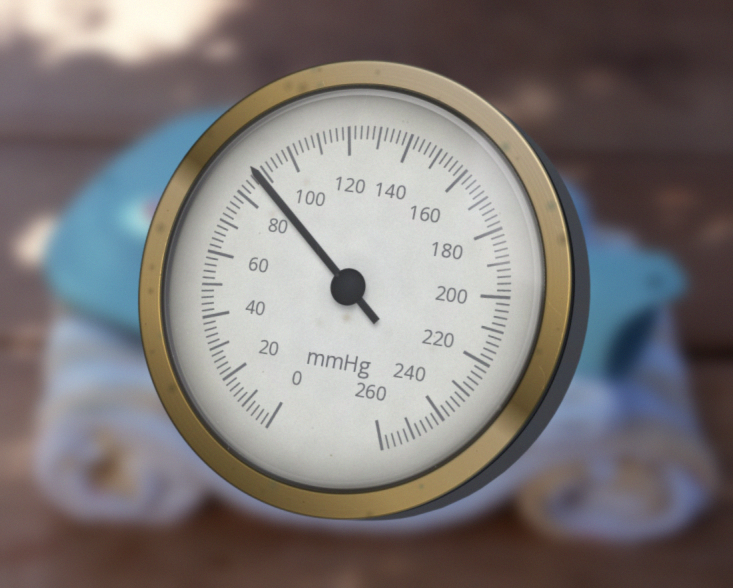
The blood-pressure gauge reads 88 mmHg
